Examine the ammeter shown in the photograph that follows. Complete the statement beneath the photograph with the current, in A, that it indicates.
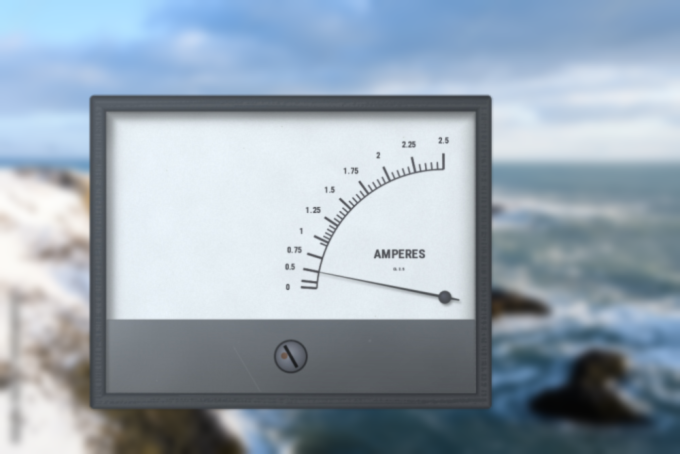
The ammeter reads 0.5 A
